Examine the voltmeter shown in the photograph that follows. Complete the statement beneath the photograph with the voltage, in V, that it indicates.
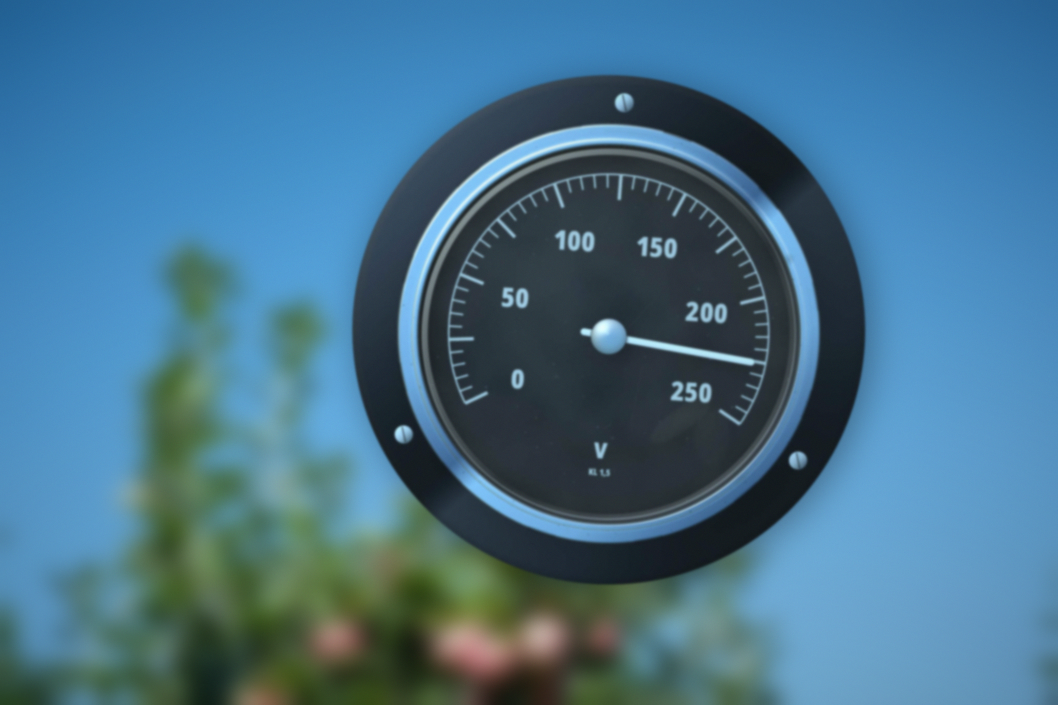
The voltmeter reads 225 V
